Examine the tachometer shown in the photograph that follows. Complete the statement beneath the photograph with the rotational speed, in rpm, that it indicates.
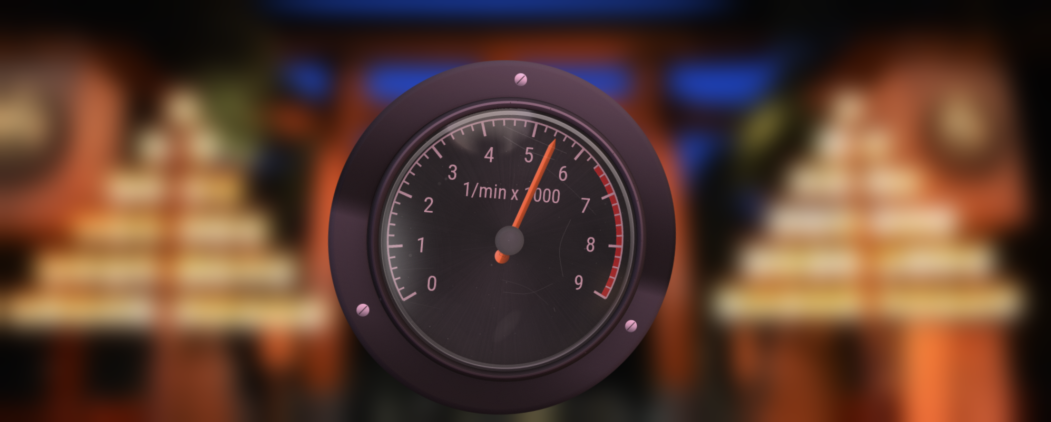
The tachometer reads 5400 rpm
